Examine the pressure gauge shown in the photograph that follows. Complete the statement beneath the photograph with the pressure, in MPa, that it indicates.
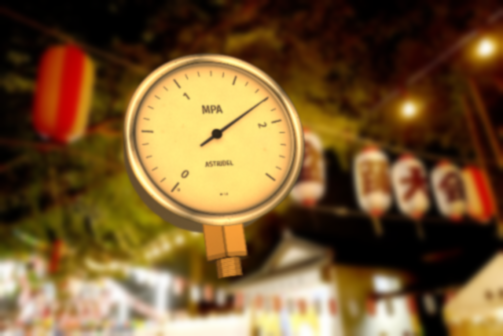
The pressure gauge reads 1.8 MPa
